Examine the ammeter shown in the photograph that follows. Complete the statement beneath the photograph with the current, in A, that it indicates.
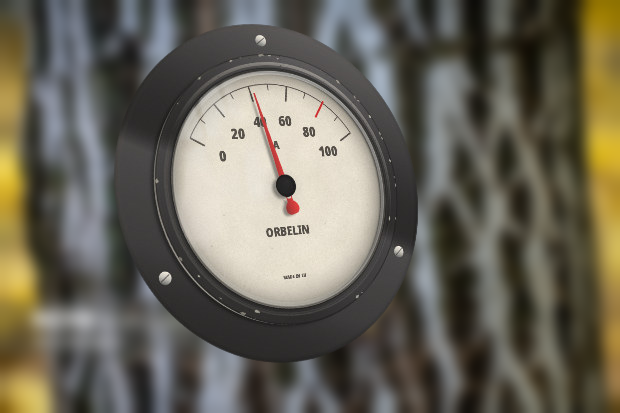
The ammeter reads 40 A
